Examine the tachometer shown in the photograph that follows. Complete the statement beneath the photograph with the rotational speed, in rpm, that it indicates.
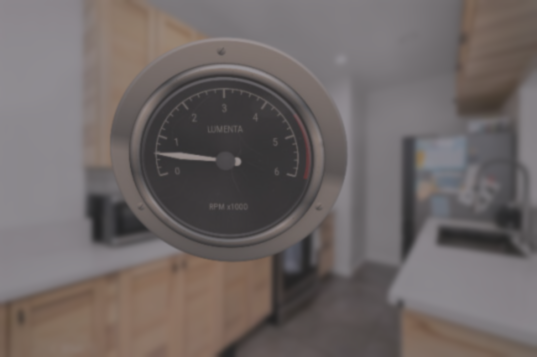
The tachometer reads 600 rpm
